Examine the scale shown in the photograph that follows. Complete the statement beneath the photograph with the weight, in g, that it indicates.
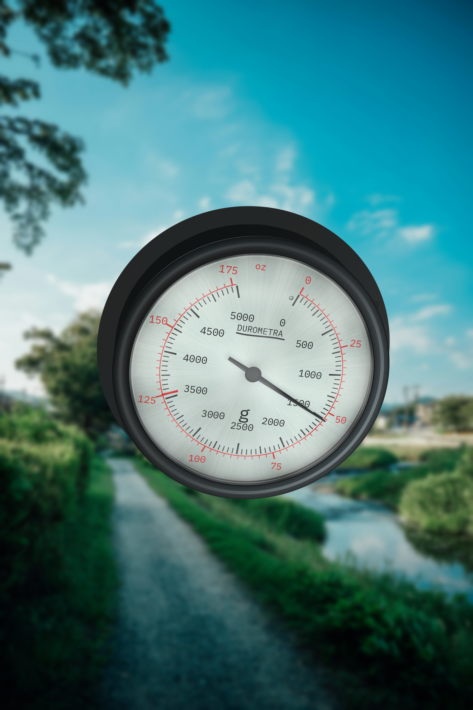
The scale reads 1500 g
